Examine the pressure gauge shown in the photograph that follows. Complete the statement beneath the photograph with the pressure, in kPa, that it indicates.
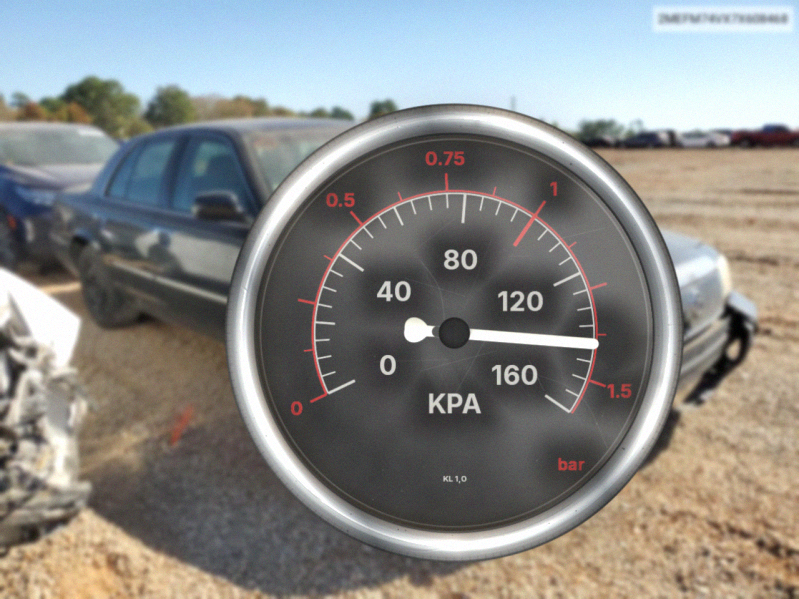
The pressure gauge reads 140 kPa
